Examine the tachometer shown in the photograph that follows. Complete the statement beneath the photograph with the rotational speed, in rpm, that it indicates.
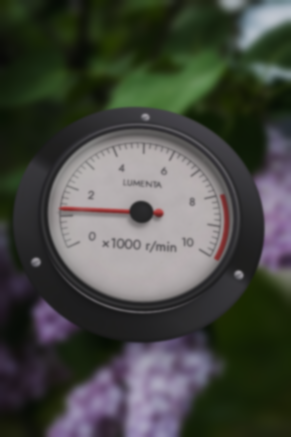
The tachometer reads 1200 rpm
